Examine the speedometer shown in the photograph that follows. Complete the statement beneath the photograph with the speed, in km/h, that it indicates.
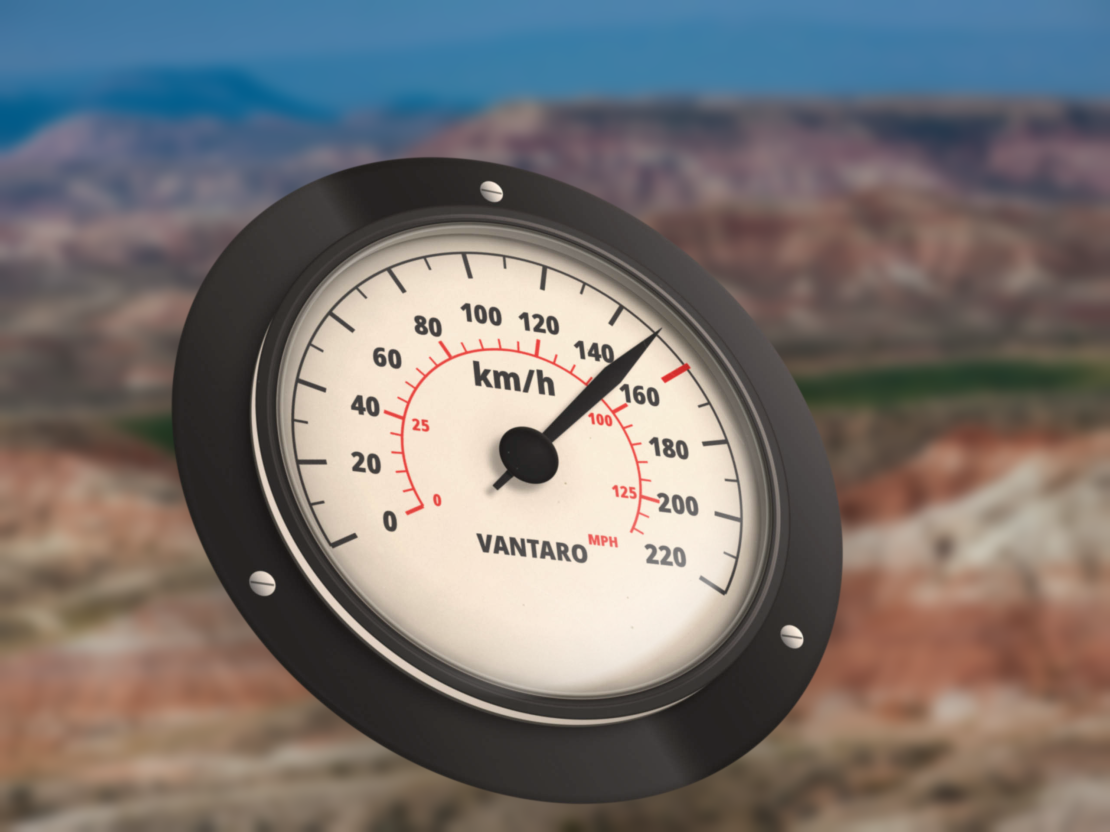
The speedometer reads 150 km/h
